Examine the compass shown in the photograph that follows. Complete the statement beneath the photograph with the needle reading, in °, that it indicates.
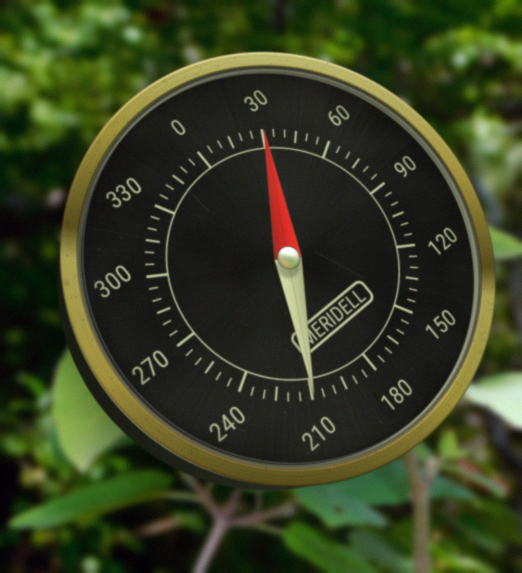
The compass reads 30 °
